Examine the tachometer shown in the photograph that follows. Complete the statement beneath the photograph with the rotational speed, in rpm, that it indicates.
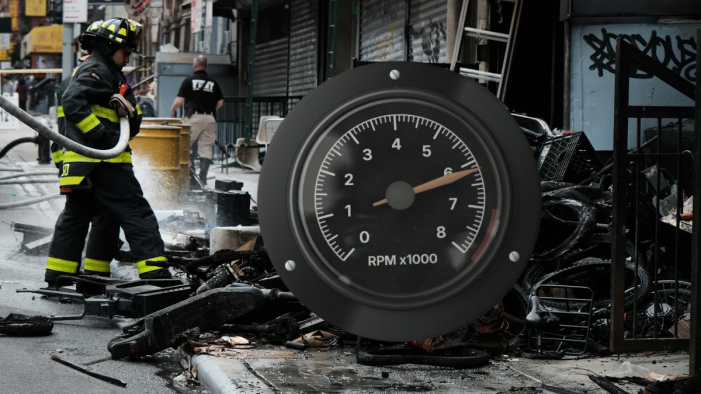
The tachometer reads 6200 rpm
